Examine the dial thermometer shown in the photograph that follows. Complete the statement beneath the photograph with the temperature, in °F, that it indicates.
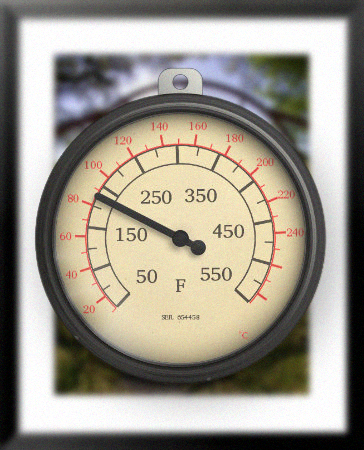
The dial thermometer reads 187.5 °F
